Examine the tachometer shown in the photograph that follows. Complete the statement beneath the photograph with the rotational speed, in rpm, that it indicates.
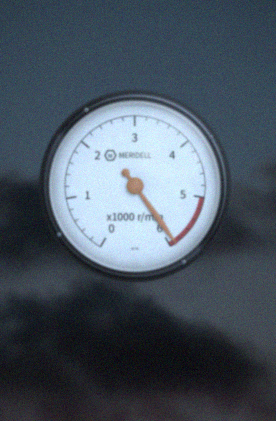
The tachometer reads 5900 rpm
